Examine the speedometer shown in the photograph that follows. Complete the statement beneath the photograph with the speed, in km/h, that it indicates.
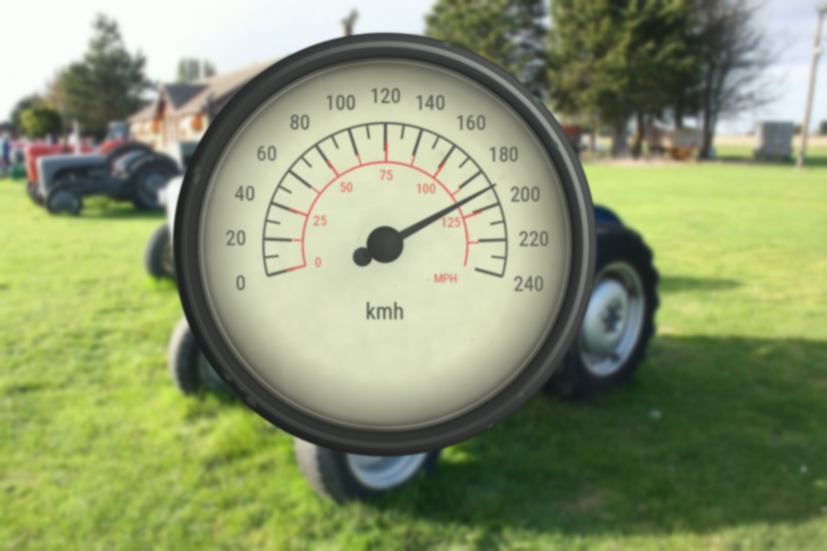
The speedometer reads 190 km/h
